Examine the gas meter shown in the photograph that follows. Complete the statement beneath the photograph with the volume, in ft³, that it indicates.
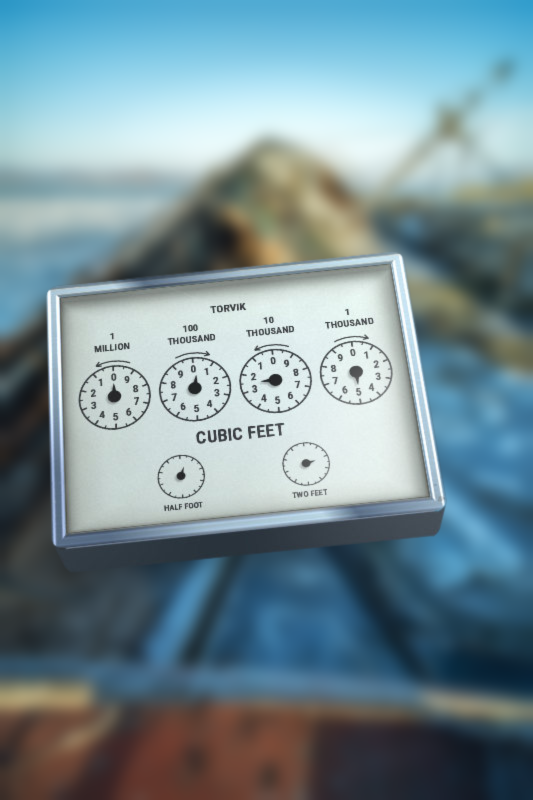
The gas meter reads 2500 ft³
